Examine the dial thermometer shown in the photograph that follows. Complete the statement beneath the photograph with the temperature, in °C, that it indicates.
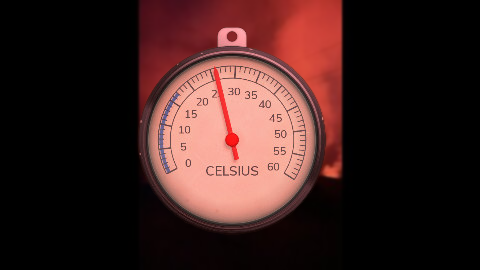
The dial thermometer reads 26 °C
